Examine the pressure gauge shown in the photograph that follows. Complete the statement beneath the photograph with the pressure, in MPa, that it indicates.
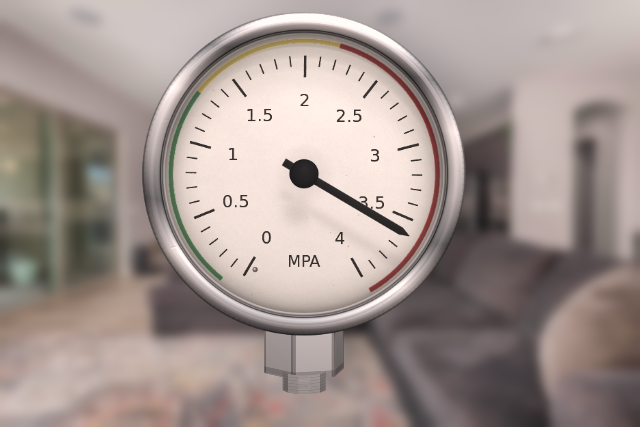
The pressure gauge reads 3.6 MPa
